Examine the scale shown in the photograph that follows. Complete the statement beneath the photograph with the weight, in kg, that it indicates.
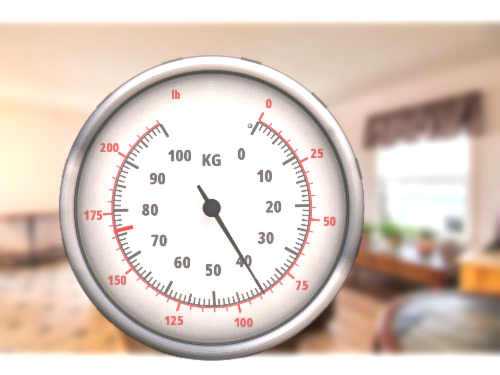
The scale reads 40 kg
